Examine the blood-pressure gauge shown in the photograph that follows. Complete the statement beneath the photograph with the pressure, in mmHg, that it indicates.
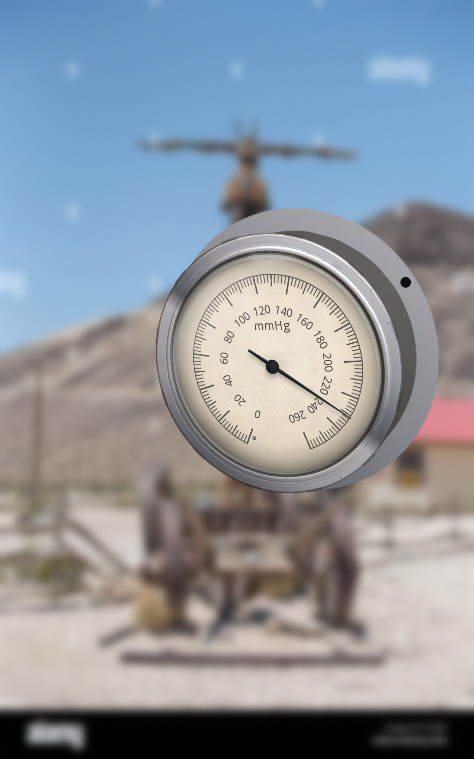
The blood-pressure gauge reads 230 mmHg
